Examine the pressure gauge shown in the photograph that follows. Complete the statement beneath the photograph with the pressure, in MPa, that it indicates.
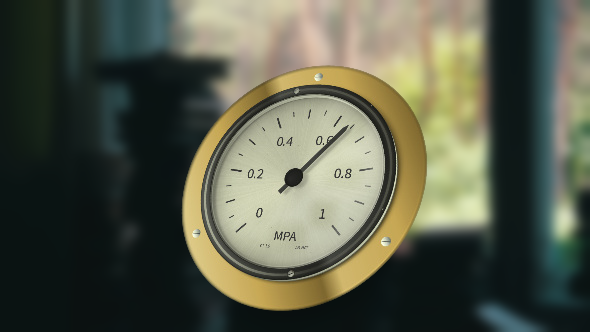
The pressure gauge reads 0.65 MPa
